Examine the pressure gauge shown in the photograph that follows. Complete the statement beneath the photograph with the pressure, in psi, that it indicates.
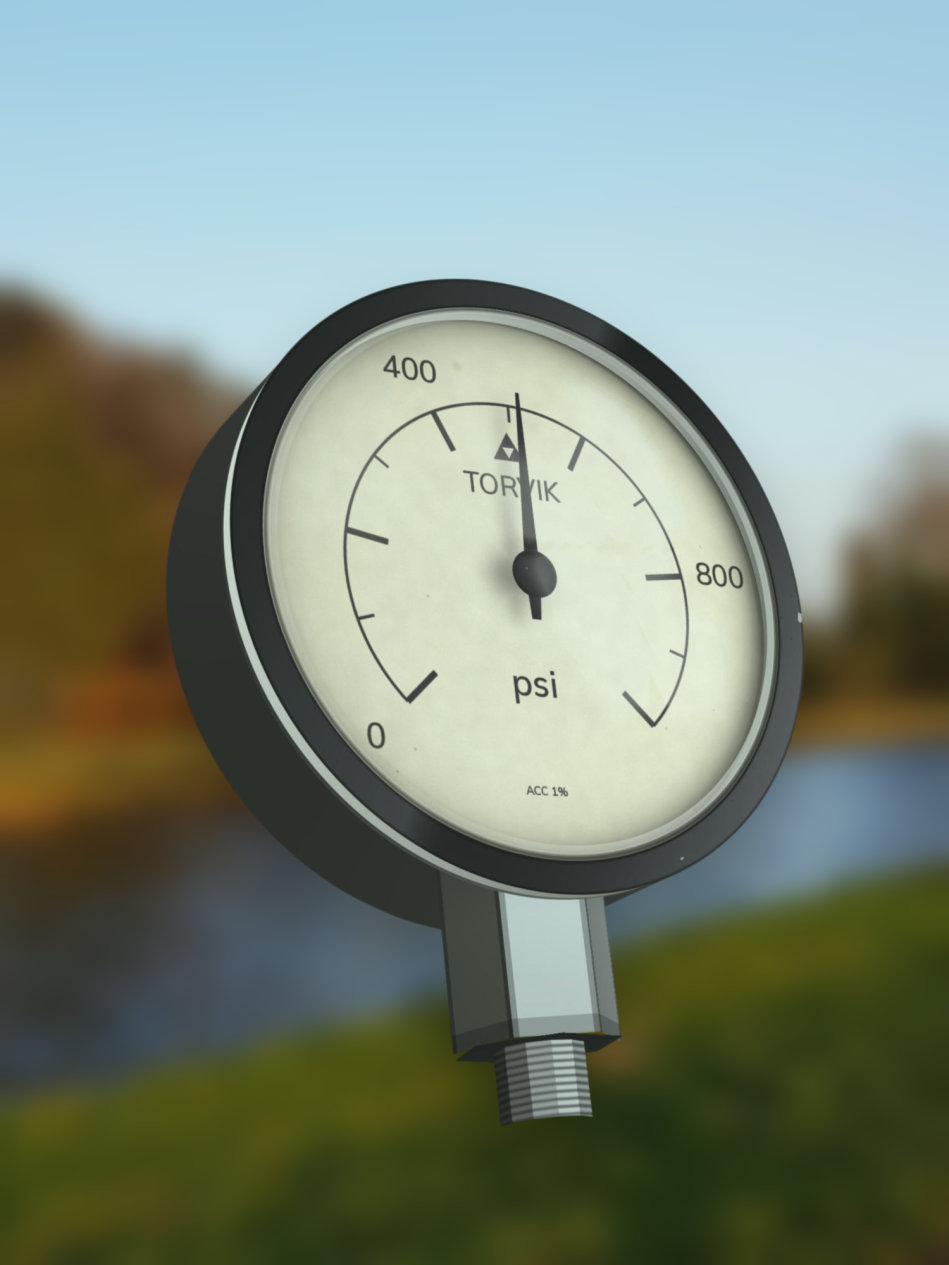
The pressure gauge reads 500 psi
